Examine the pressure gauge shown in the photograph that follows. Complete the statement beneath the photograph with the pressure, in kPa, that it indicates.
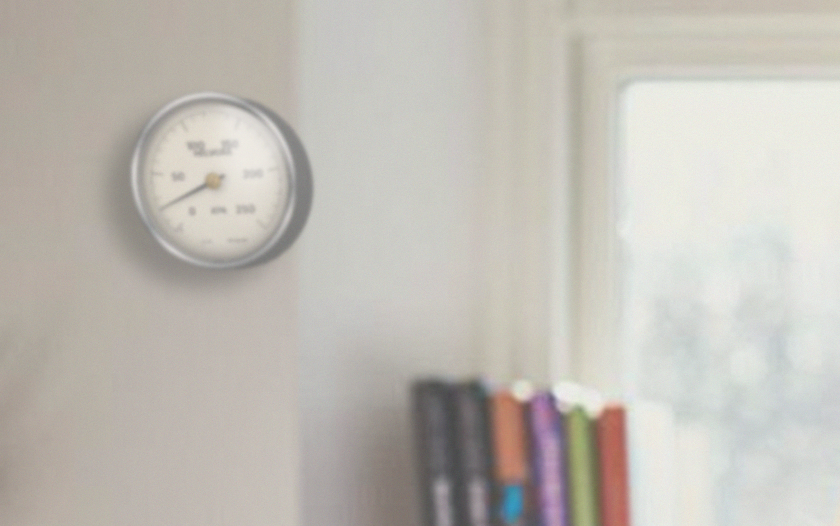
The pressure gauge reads 20 kPa
